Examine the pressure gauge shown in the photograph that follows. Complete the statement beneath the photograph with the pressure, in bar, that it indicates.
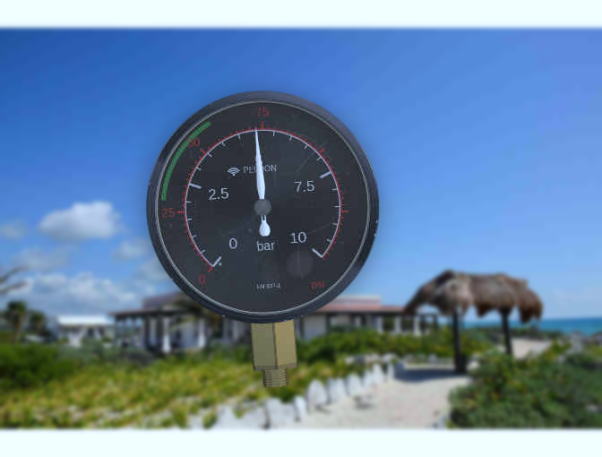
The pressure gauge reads 5 bar
